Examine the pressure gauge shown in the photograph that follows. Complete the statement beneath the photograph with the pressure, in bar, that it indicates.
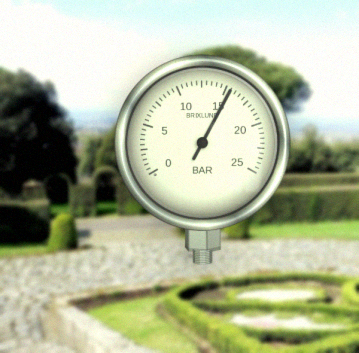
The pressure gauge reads 15.5 bar
